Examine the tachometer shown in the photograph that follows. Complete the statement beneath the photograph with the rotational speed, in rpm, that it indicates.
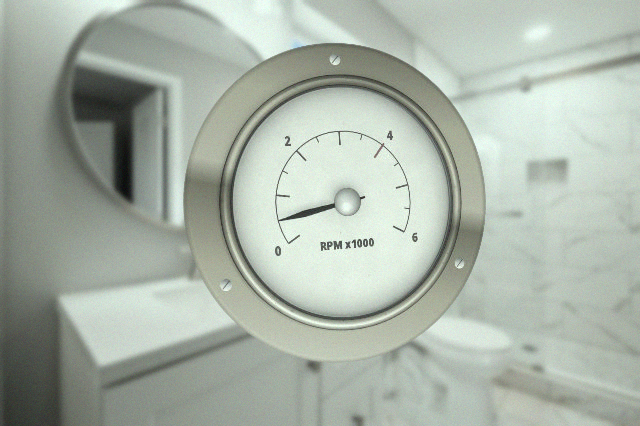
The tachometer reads 500 rpm
